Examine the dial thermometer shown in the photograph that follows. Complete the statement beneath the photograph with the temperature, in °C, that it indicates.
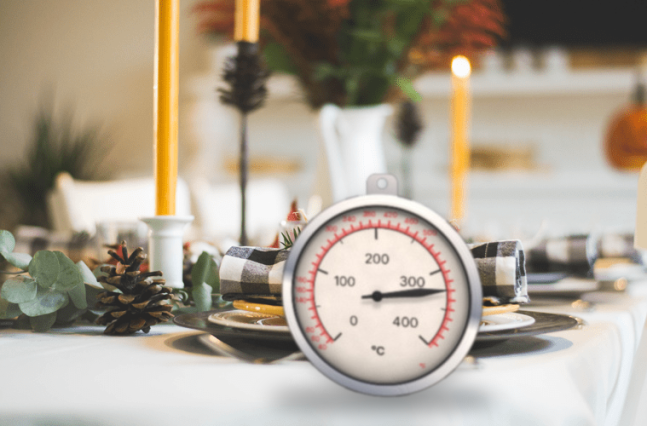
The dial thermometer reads 325 °C
